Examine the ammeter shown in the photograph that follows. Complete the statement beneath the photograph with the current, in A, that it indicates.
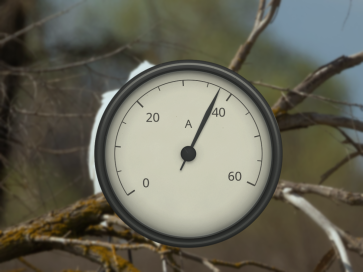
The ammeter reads 37.5 A
